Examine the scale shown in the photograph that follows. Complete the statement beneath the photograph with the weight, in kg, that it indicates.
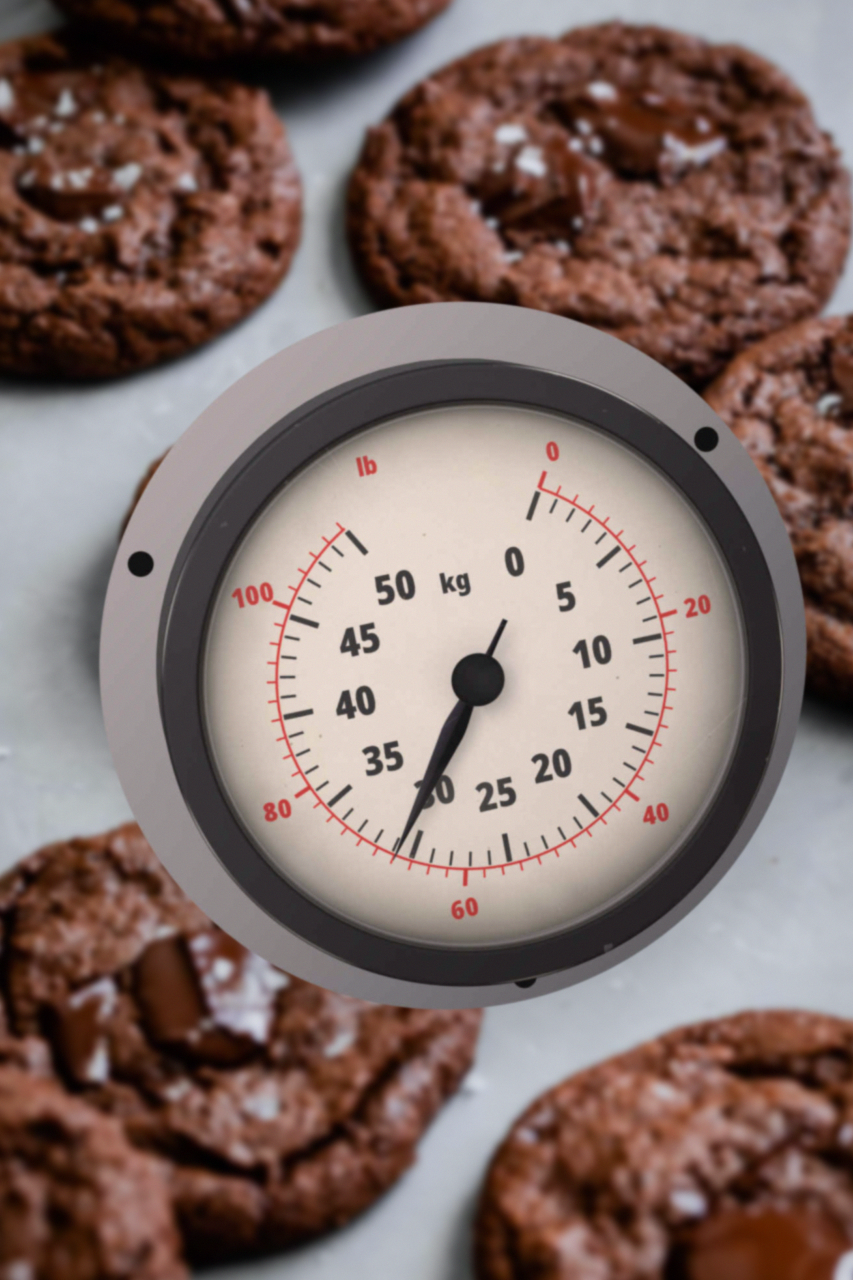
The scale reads 31 kg
